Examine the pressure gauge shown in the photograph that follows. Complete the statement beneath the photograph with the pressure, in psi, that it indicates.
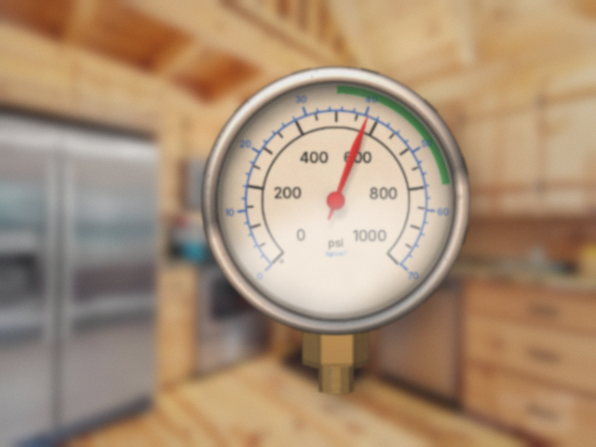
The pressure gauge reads 575 psi
